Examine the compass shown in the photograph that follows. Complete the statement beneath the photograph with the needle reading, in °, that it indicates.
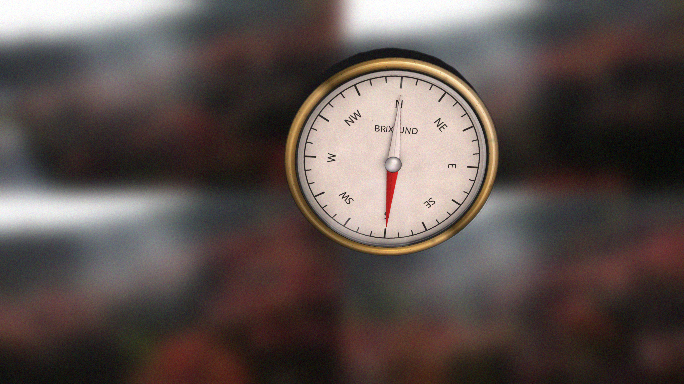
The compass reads 180 °
